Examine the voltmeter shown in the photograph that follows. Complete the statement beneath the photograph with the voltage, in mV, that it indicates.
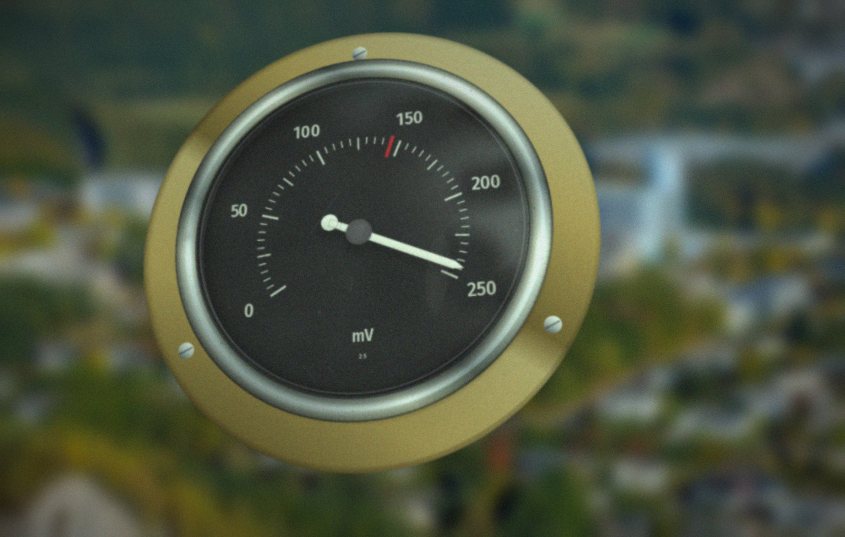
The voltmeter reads 245 mV
